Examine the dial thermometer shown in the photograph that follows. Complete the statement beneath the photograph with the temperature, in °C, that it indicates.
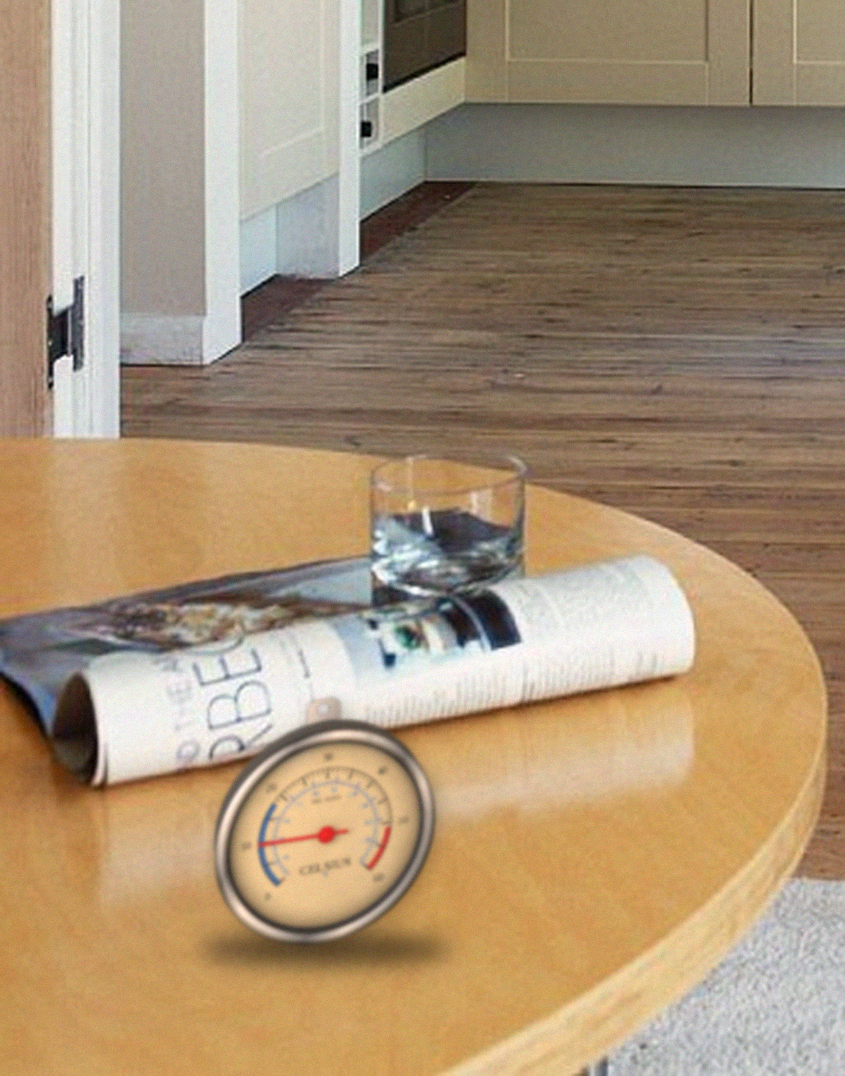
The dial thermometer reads 10 °C
